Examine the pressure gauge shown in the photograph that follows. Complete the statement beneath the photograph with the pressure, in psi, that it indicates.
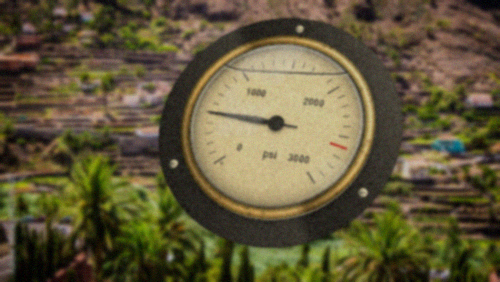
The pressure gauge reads 500 psi
